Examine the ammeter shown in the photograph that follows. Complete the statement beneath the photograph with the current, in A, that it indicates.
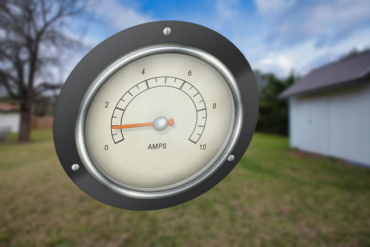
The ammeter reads 1 A
